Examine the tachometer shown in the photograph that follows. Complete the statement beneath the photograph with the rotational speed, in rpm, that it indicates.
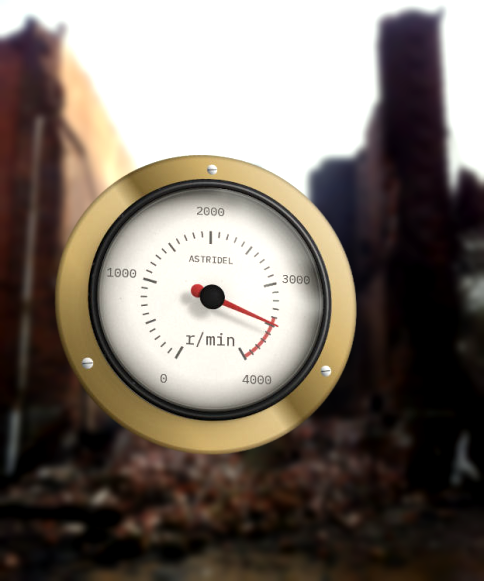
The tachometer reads 3500 rpm
